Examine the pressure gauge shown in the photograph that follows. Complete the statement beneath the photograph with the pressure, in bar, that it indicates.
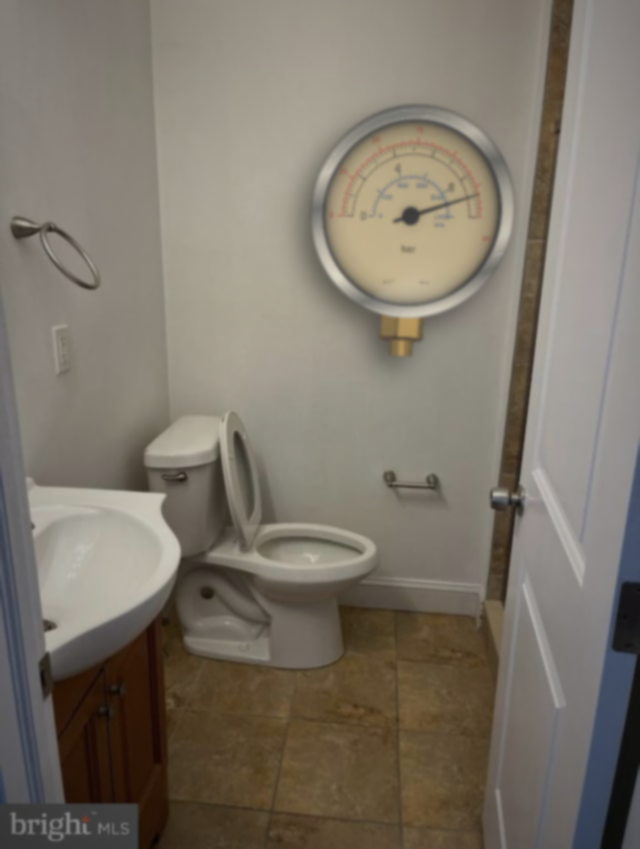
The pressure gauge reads 9 bar
